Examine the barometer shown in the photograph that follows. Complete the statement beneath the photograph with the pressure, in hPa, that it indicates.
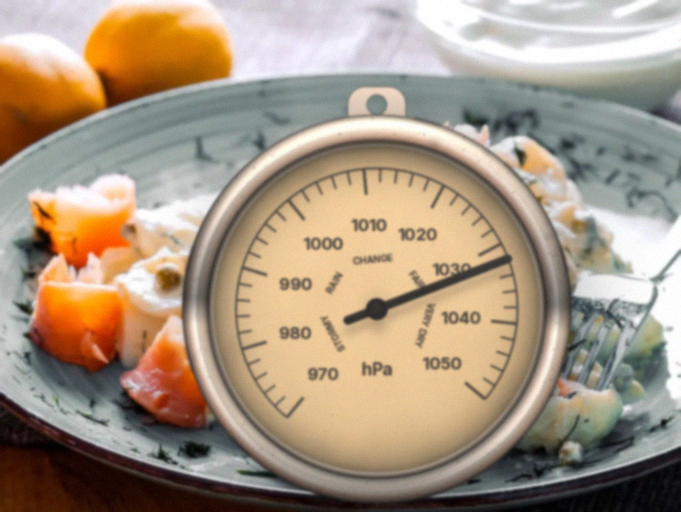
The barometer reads 1032 hPa
